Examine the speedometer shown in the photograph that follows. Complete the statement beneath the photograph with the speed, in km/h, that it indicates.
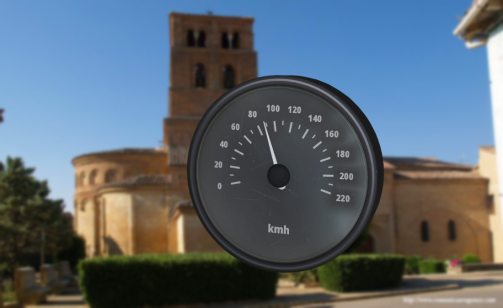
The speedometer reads 90 km/h
